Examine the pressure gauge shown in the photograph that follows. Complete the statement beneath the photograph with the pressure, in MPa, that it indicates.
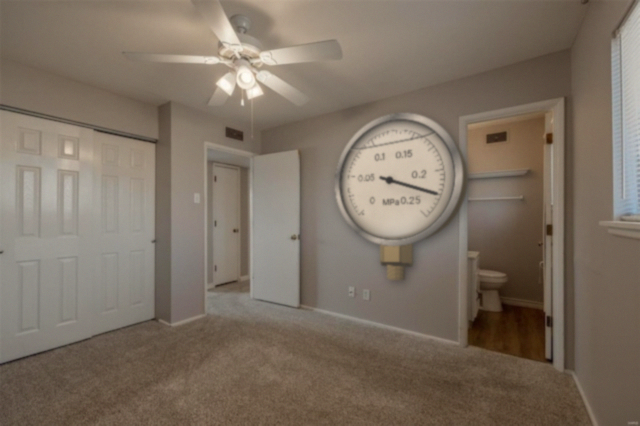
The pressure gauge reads 0.225 MPa
